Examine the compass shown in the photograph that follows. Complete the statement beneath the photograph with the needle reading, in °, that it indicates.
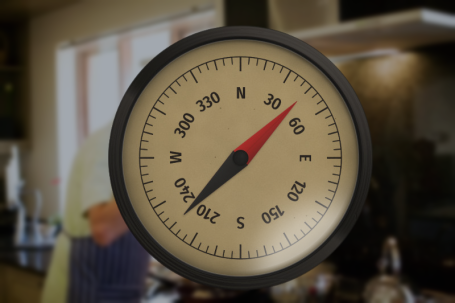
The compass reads 45 °
